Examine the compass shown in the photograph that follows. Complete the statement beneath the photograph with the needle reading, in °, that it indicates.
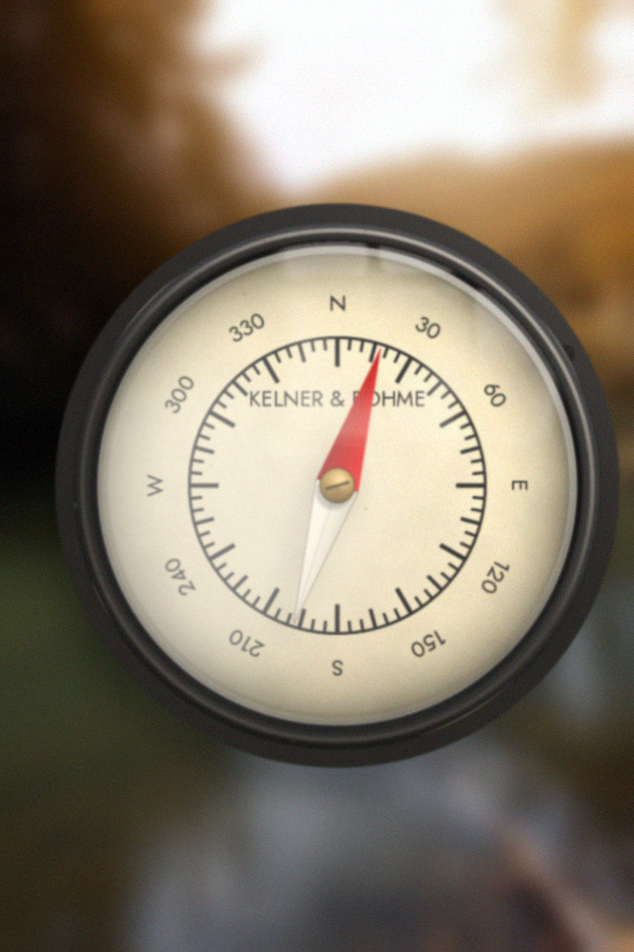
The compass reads 17.5 °
